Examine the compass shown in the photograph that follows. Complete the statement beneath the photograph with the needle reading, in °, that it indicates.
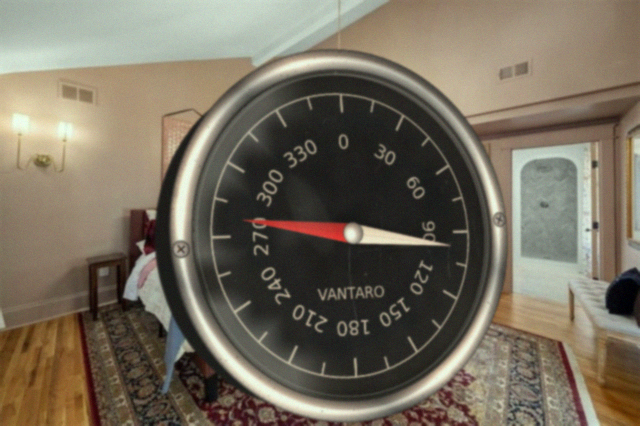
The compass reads 277.5 °
